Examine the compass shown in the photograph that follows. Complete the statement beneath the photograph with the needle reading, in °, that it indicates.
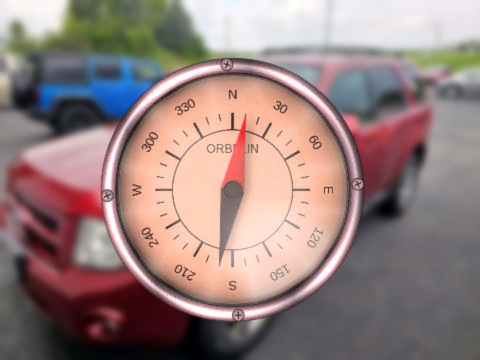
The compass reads 10 °
